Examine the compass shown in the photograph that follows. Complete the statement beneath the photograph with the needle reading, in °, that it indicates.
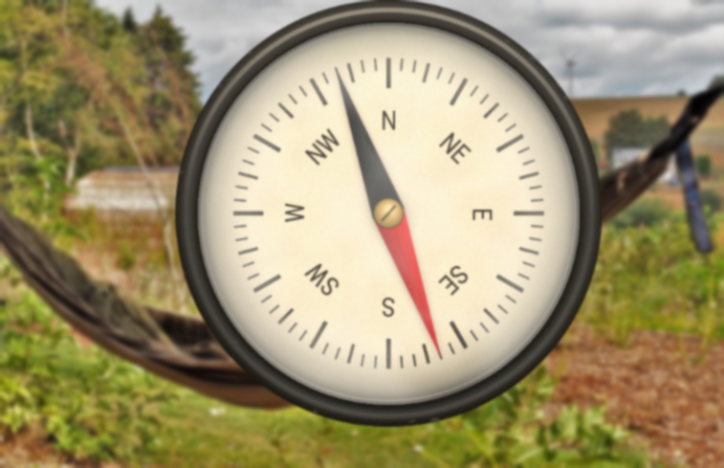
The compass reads 160 °
